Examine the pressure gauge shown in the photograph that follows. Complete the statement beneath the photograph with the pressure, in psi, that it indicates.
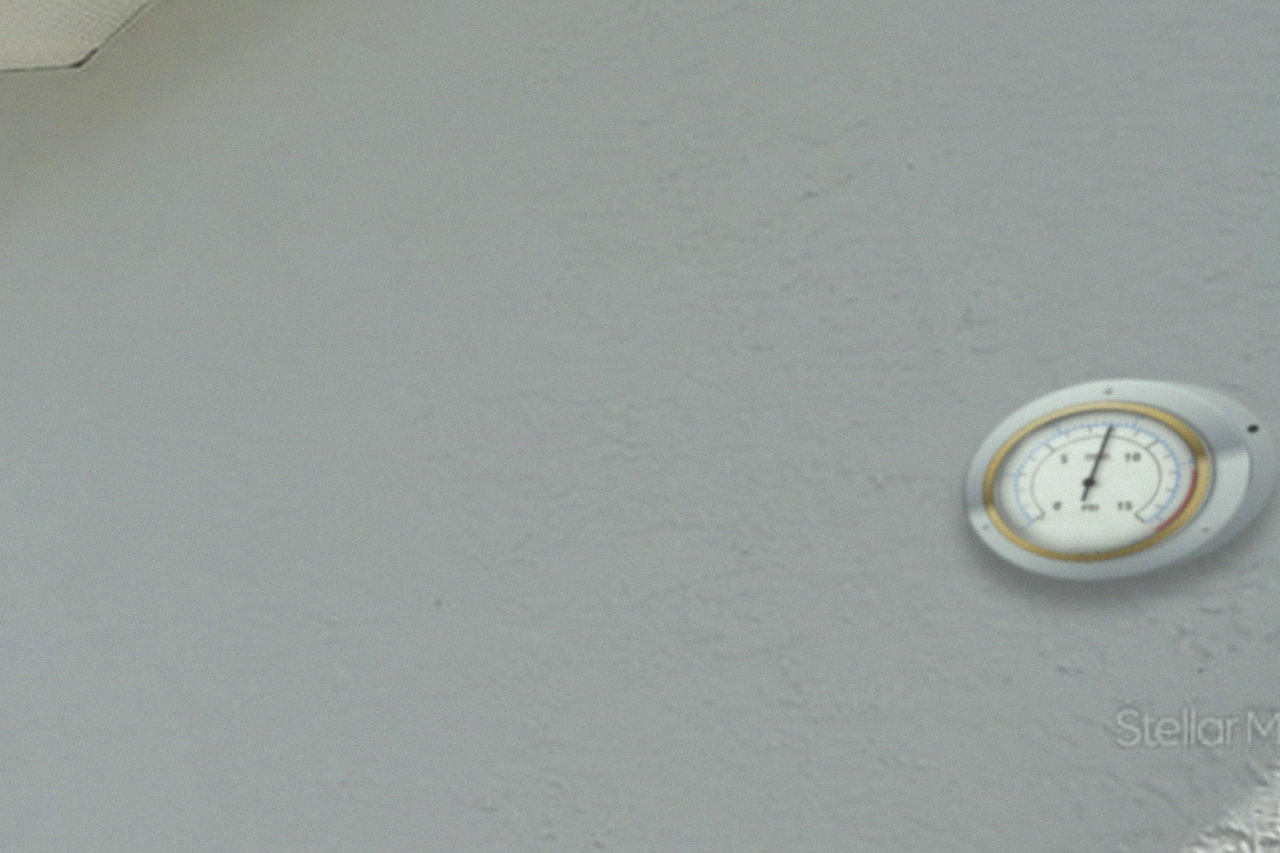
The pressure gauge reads 8 psi
